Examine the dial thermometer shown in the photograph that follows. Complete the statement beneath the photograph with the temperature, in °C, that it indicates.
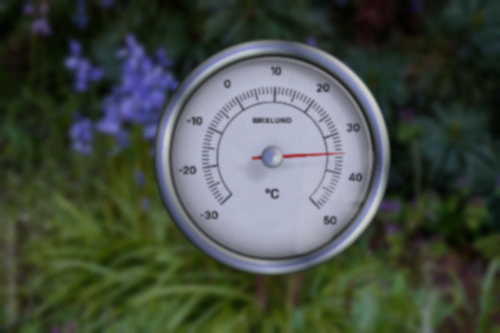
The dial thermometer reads 35 °C
